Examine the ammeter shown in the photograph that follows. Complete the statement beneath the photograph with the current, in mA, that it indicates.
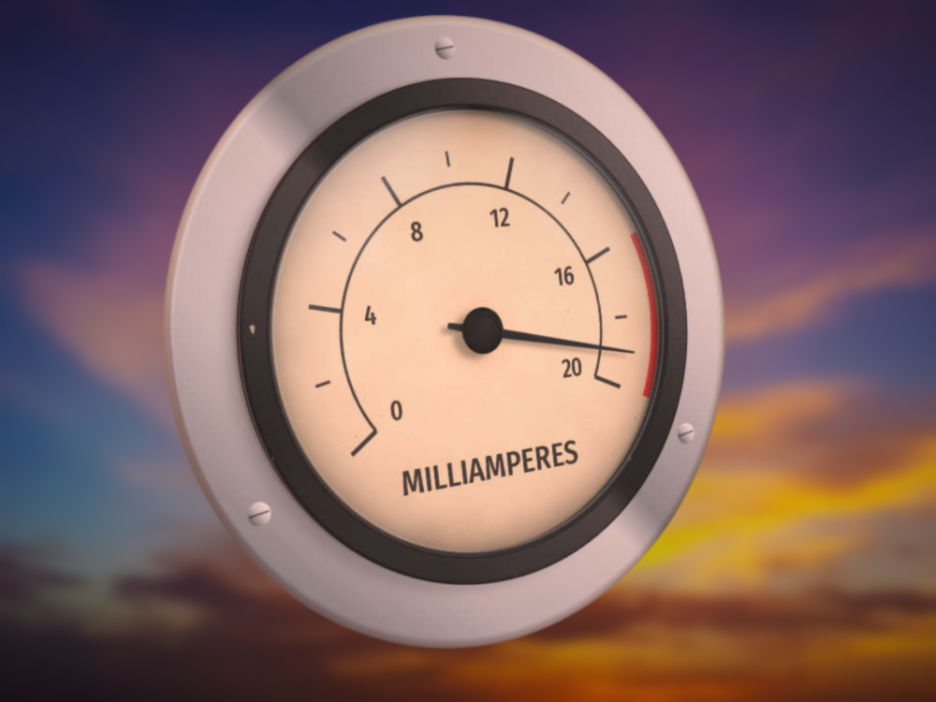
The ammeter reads 19 mA
